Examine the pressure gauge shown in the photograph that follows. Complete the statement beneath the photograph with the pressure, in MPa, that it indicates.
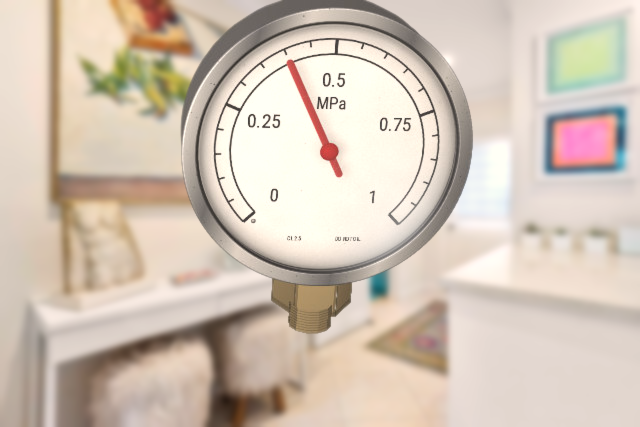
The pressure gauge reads 0.4 MPa
